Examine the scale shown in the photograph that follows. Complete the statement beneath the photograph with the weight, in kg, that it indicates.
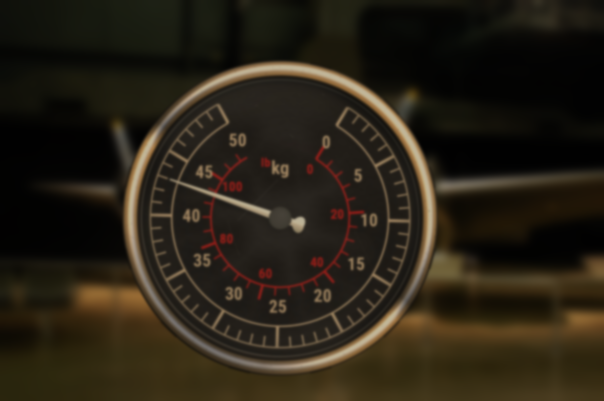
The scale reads 43 kg
